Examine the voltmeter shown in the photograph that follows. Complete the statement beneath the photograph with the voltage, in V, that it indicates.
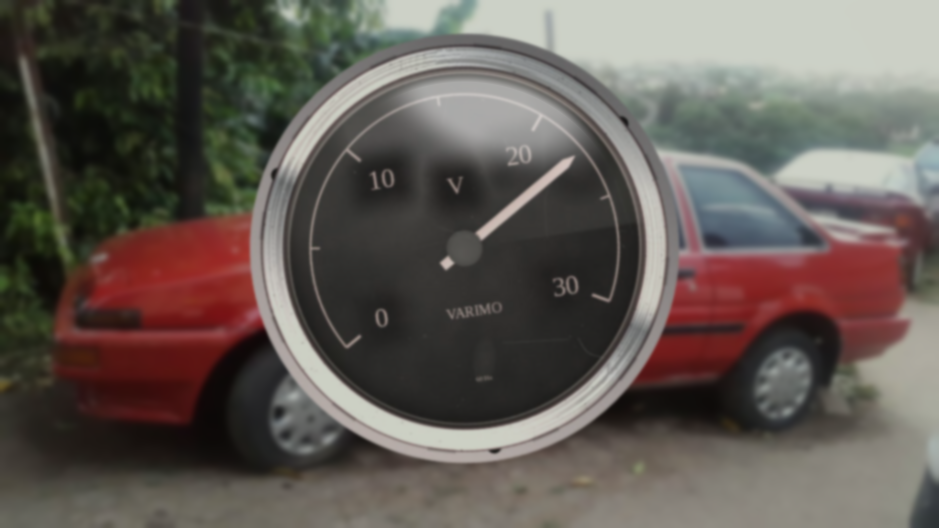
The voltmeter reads 22.5 V
